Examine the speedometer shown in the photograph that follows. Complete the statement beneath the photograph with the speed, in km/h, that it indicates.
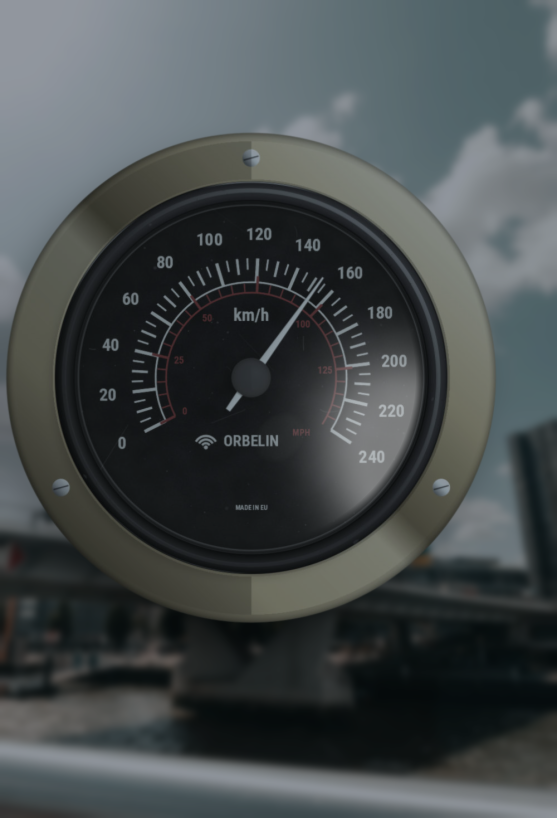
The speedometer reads 152.5 km/h
